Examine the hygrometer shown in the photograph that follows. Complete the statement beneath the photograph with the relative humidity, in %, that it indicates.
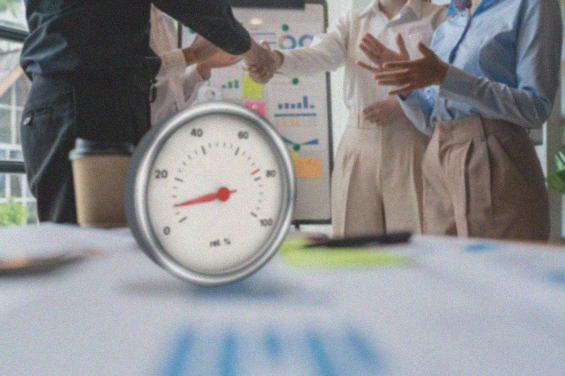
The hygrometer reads 8 %
